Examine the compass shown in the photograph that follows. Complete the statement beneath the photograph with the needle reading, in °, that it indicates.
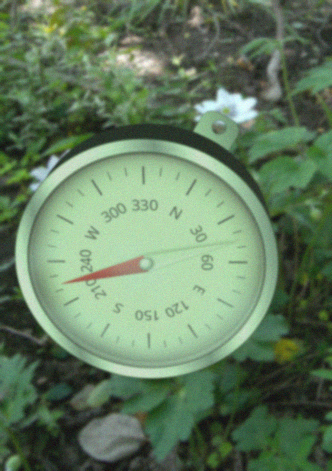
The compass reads 225 °
